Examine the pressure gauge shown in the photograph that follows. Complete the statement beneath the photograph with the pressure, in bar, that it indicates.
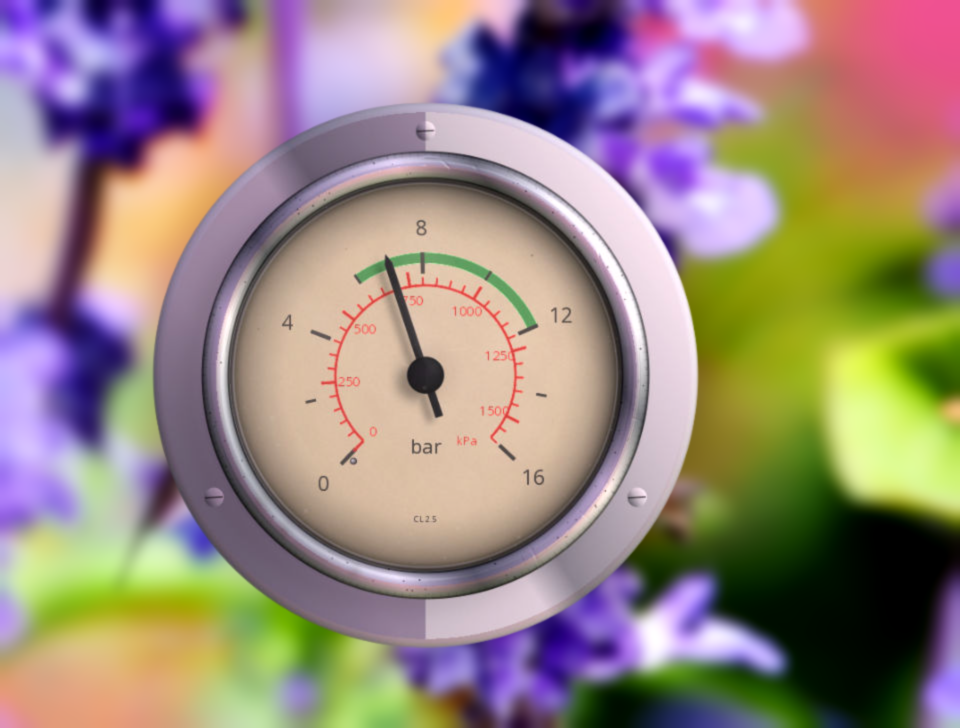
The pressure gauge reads 7 bar
